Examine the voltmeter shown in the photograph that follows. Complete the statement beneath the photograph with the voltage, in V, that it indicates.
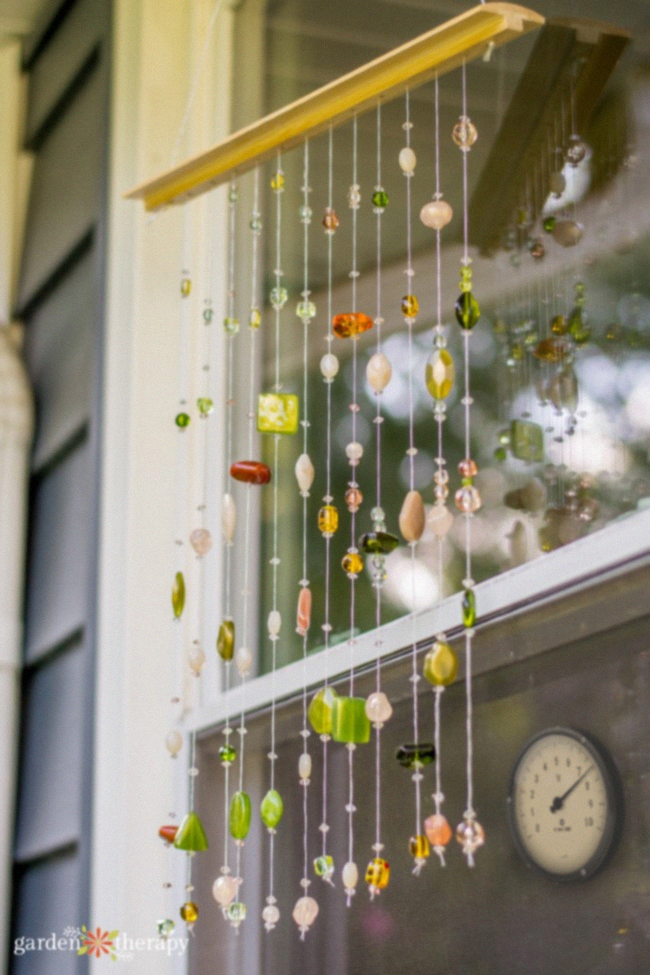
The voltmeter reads 7.5 V
